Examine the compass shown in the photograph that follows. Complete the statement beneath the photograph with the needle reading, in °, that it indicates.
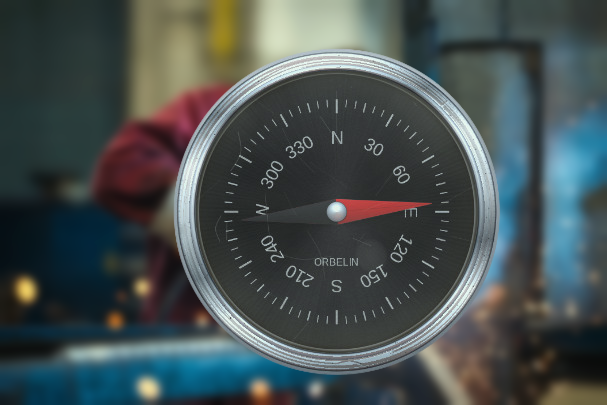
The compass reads 85 °
